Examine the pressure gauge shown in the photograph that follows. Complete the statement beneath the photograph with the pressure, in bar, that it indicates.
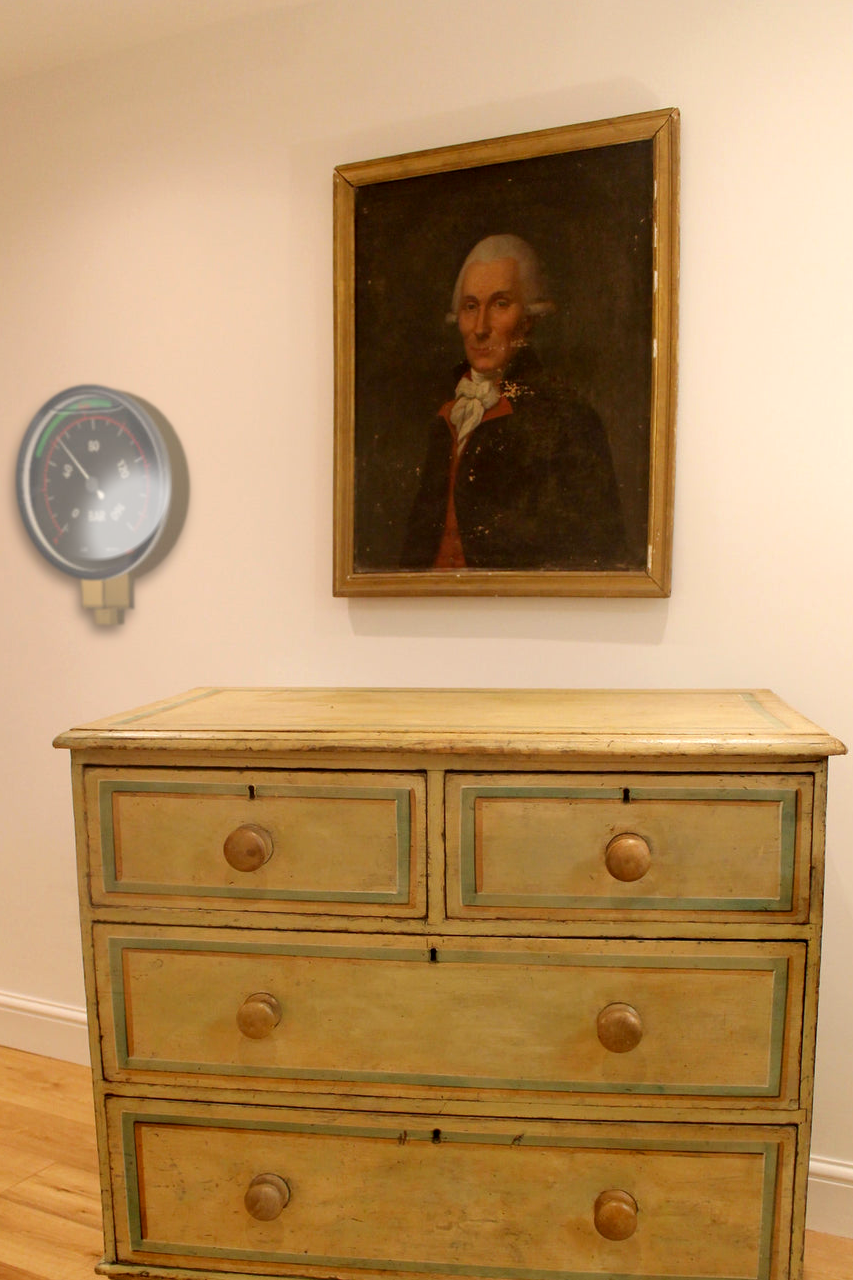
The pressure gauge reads 55 bar
